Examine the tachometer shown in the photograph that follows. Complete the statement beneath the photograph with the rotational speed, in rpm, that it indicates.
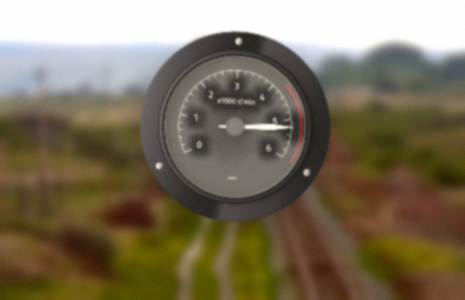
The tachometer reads 5200 rpm
